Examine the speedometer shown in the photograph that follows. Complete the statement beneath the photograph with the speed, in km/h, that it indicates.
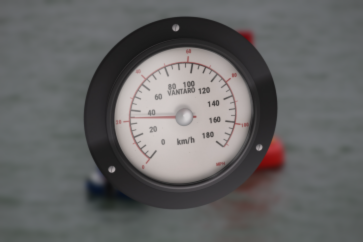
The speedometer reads 35 km/h
